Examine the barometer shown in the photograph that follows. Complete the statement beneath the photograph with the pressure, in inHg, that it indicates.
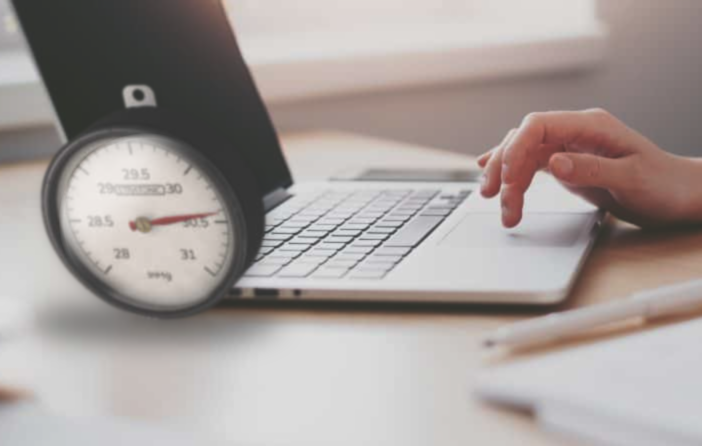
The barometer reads 30.4 inHg
